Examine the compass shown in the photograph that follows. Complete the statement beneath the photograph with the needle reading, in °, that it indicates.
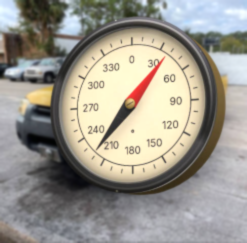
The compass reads 40 °
